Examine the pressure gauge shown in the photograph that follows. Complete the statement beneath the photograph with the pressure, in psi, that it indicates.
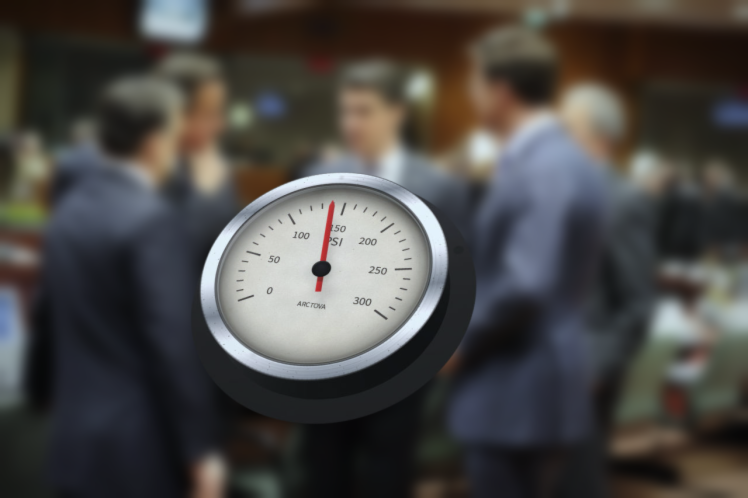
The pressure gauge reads 140 psi
